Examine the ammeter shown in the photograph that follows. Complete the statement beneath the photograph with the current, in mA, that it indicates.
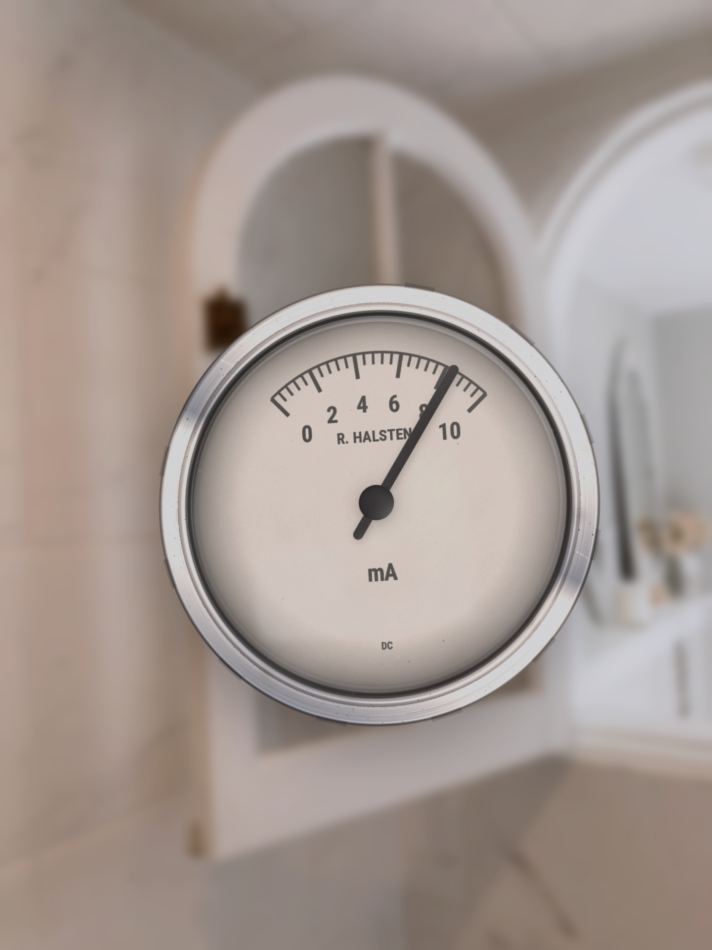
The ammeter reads 8.4 mA
